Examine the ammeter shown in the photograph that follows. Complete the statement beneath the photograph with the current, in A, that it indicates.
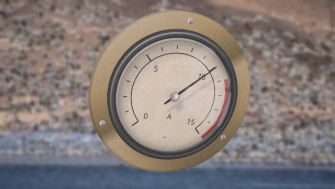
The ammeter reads 10 A
